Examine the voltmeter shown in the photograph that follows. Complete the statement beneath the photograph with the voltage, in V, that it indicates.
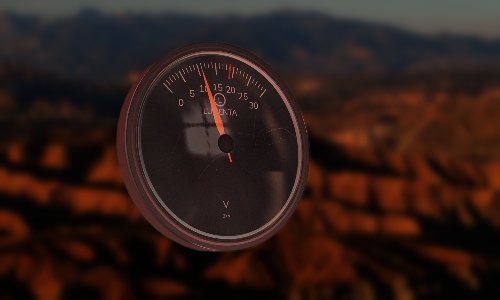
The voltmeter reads 10 V
